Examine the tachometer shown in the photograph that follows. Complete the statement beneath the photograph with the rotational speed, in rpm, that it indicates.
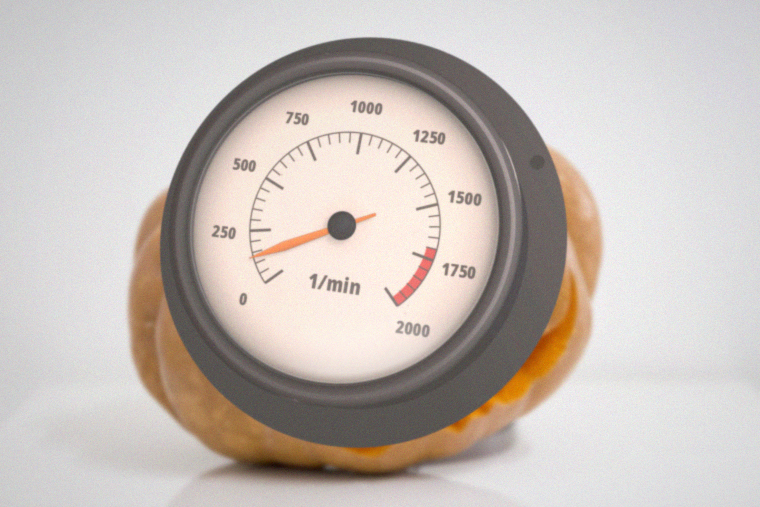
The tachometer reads 125 rpm
